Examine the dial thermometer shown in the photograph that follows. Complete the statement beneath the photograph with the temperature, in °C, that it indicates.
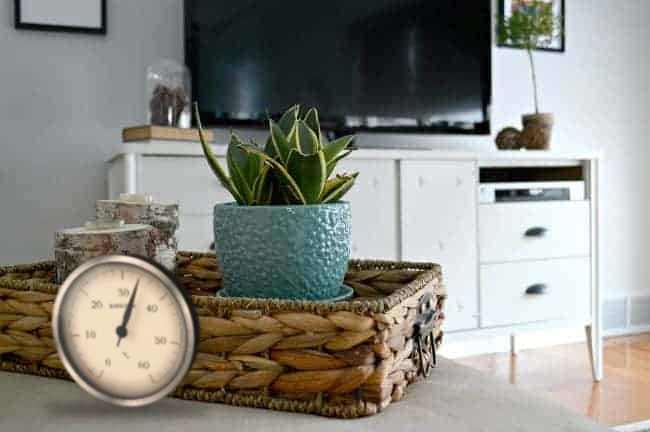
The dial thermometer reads 34 °C
